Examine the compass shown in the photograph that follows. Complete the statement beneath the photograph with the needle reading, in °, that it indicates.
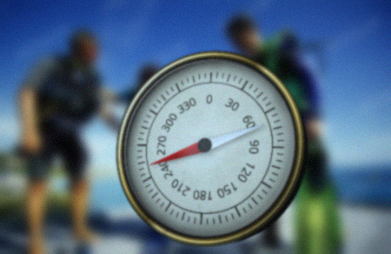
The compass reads 250 °
